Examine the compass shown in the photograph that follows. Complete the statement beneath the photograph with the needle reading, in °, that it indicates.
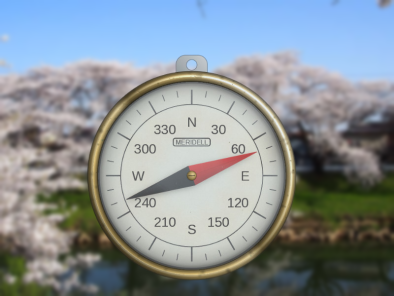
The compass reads 70 °
